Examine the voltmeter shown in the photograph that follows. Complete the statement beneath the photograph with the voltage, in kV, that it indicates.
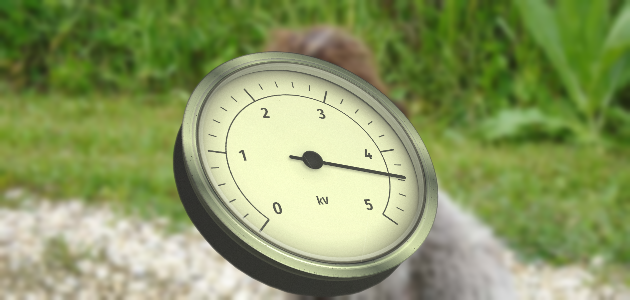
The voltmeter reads 4.4 kV
